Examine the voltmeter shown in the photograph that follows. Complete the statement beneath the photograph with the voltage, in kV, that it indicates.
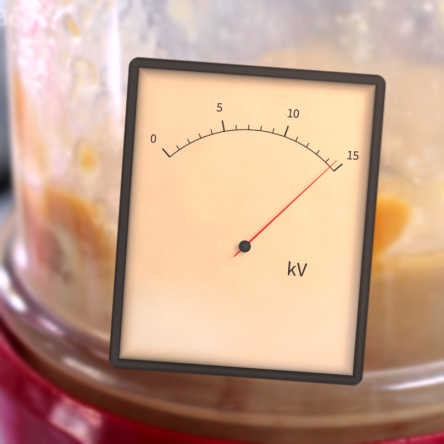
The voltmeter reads 14.5 kV
